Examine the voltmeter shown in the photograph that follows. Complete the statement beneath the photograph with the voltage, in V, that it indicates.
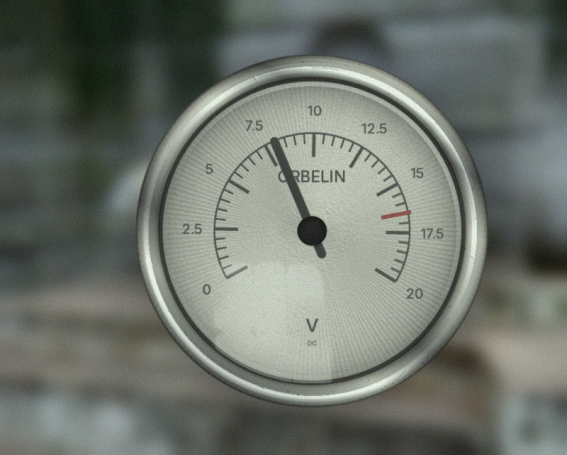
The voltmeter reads 8 V
